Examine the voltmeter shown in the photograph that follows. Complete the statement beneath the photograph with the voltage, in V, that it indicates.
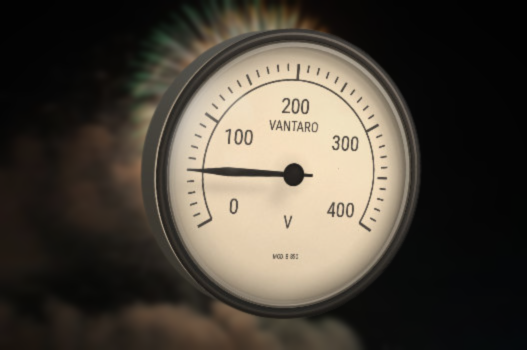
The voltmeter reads 50 V
